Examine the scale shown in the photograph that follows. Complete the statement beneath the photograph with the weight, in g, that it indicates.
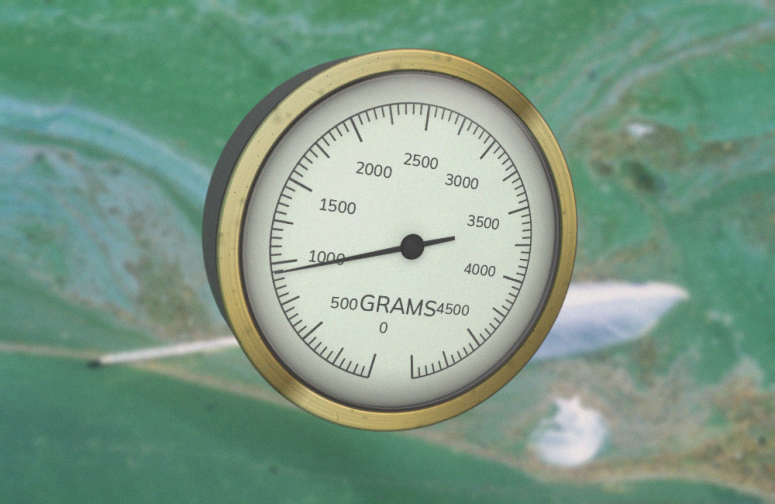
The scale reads 950 g
